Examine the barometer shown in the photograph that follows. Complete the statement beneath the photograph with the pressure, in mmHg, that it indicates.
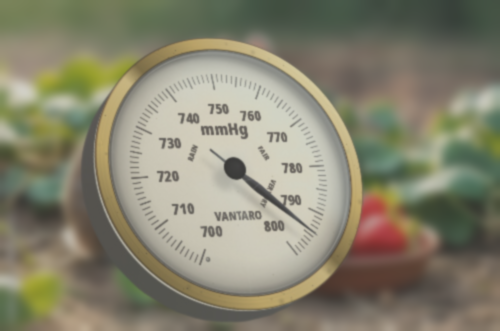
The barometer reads 795 mmHg
